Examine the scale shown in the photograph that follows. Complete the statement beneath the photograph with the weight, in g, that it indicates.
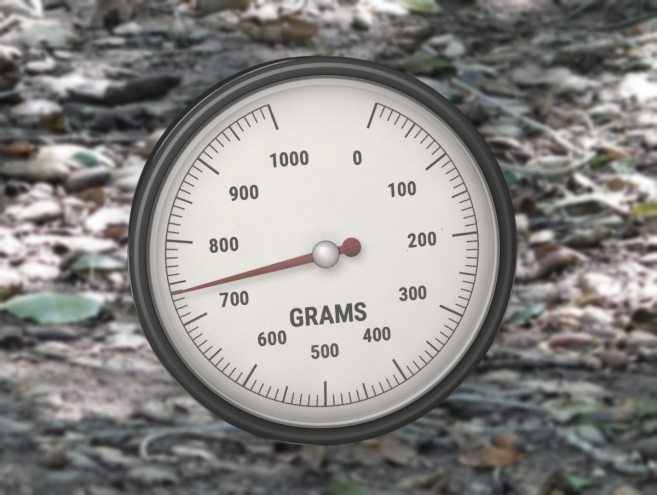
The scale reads 740 g
